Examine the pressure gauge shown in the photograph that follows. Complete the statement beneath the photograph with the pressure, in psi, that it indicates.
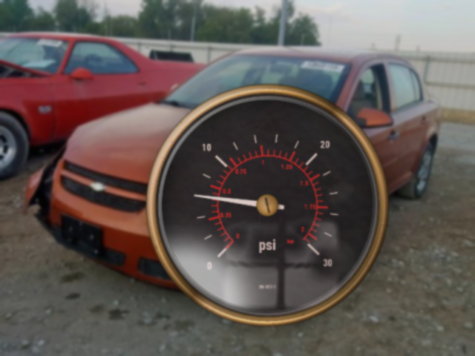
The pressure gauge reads 6 psi
